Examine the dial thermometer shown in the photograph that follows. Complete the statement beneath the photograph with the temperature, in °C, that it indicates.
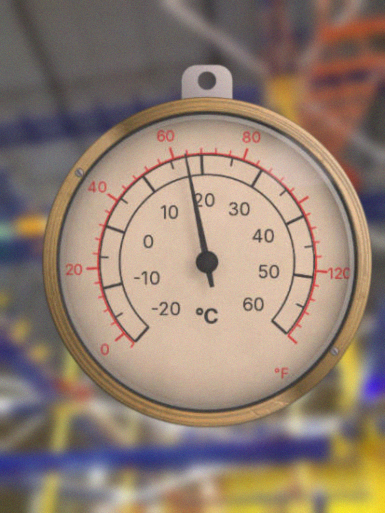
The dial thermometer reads 17.5 °C
